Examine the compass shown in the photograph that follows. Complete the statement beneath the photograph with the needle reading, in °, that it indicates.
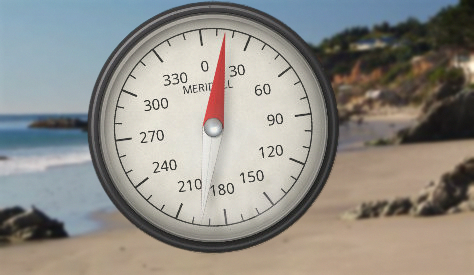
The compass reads 15 °
